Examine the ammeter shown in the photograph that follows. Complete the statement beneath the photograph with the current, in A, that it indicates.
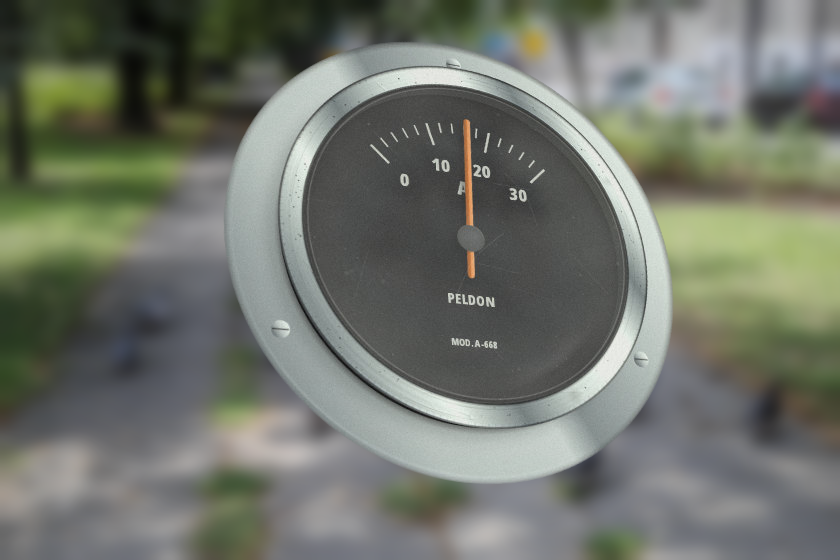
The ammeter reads 16 A
